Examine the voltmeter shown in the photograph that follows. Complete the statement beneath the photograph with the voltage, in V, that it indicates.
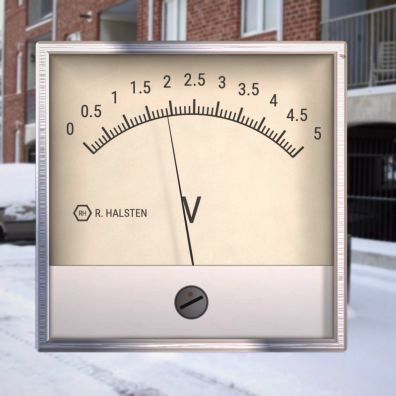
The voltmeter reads 1.9 V
